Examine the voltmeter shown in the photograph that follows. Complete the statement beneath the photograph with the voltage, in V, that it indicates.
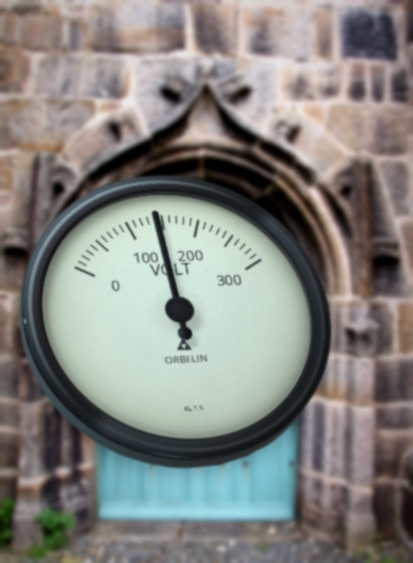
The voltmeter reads 140 V
